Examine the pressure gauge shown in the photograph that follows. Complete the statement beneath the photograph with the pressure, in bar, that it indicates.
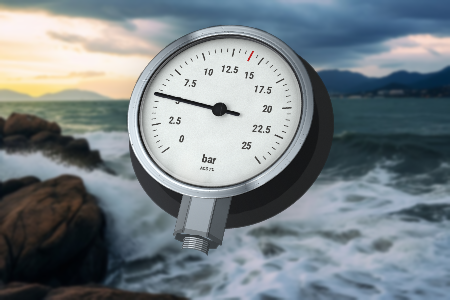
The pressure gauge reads 5 bar
